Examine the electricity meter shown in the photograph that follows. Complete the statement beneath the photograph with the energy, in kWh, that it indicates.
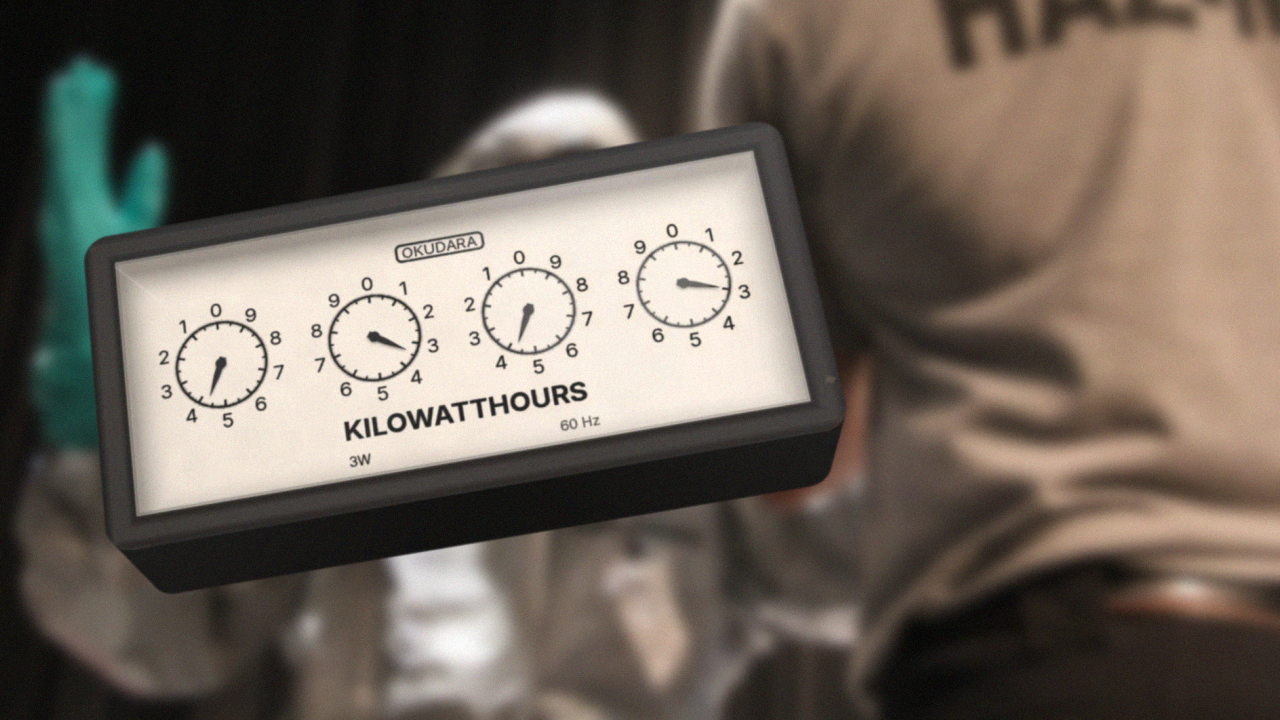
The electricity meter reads 4343 kWh
